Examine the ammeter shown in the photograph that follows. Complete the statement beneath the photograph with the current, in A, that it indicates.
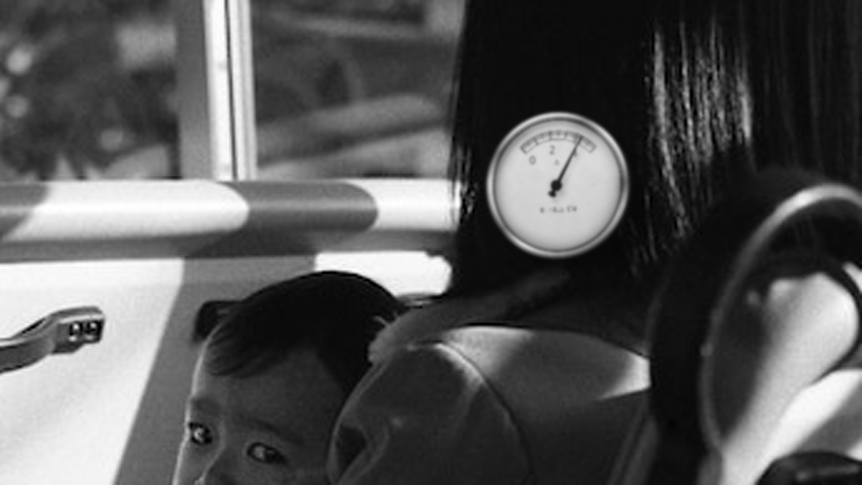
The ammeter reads 4 A
